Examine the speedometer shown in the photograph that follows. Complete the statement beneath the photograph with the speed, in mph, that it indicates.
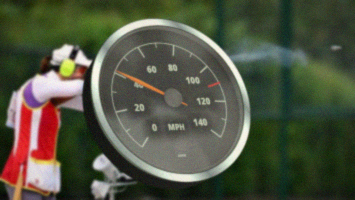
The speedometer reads 40 mph
